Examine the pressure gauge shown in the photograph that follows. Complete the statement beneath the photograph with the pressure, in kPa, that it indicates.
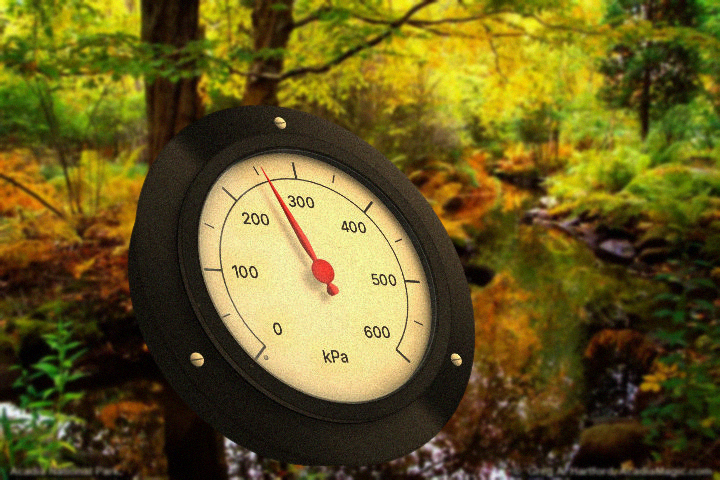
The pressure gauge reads 250 kPa
